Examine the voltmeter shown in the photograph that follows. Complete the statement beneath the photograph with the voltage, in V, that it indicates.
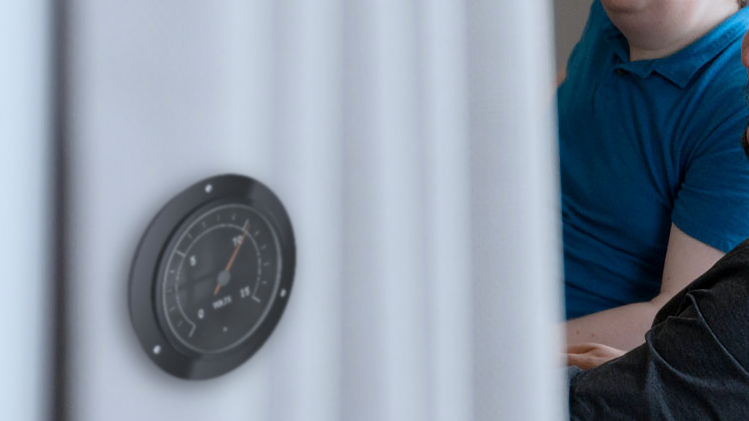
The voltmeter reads 10 V
